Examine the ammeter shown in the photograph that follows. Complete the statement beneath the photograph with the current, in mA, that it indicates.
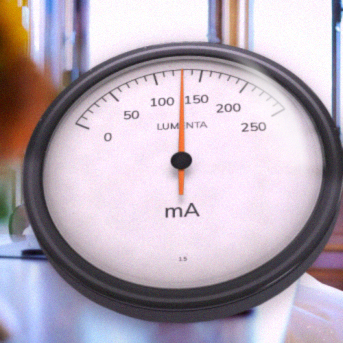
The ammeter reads 130 mA
